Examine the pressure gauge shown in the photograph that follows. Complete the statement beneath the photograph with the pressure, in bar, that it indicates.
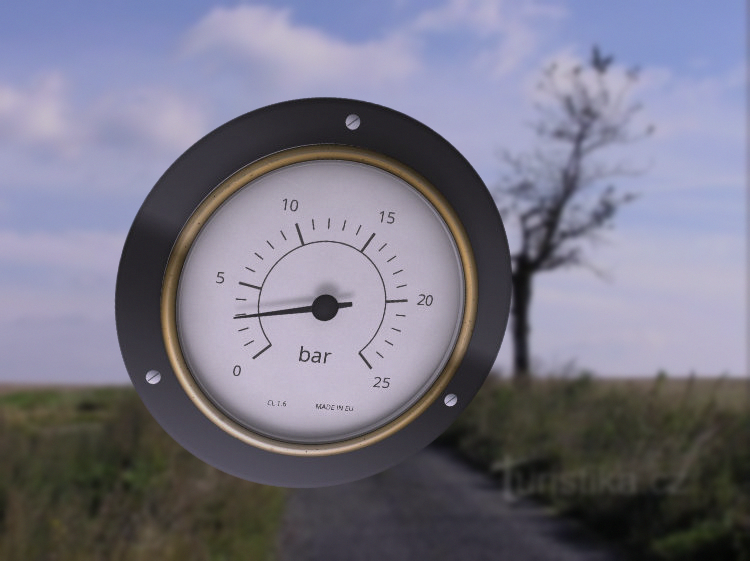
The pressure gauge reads 3 bar
